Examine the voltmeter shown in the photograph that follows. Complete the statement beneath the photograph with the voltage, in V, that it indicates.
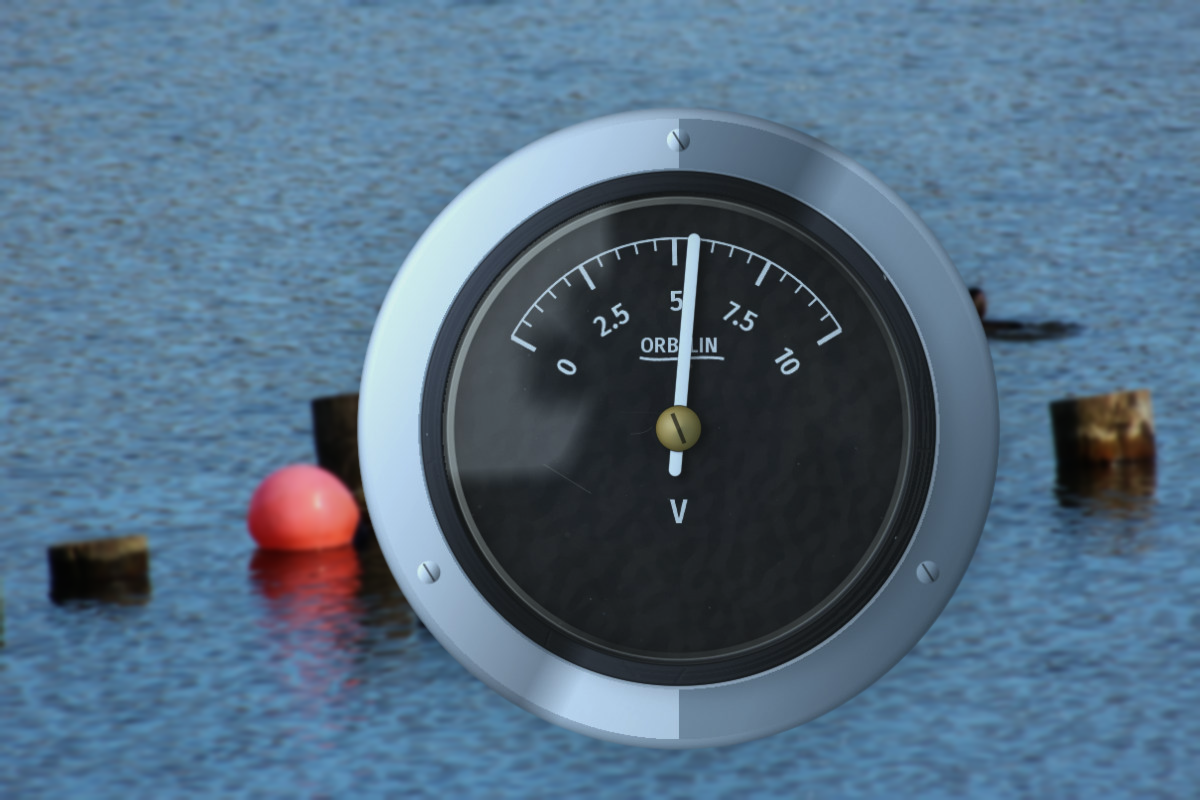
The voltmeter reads 5.5 V
